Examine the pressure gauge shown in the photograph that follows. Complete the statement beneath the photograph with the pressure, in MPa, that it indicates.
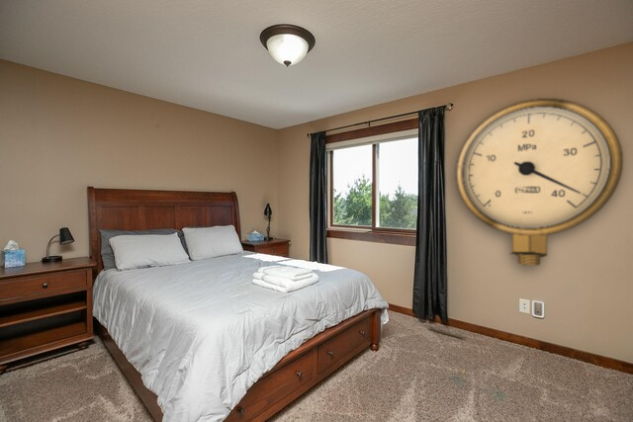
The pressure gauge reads 38 MPa
